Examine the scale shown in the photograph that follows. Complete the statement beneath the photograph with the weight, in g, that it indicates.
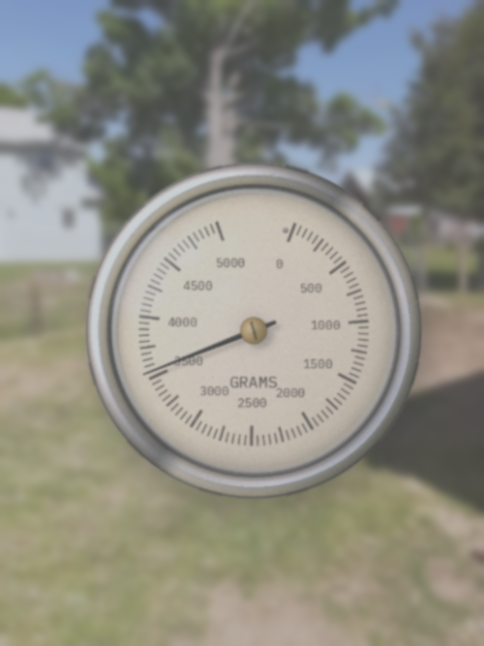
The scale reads 3550 g
